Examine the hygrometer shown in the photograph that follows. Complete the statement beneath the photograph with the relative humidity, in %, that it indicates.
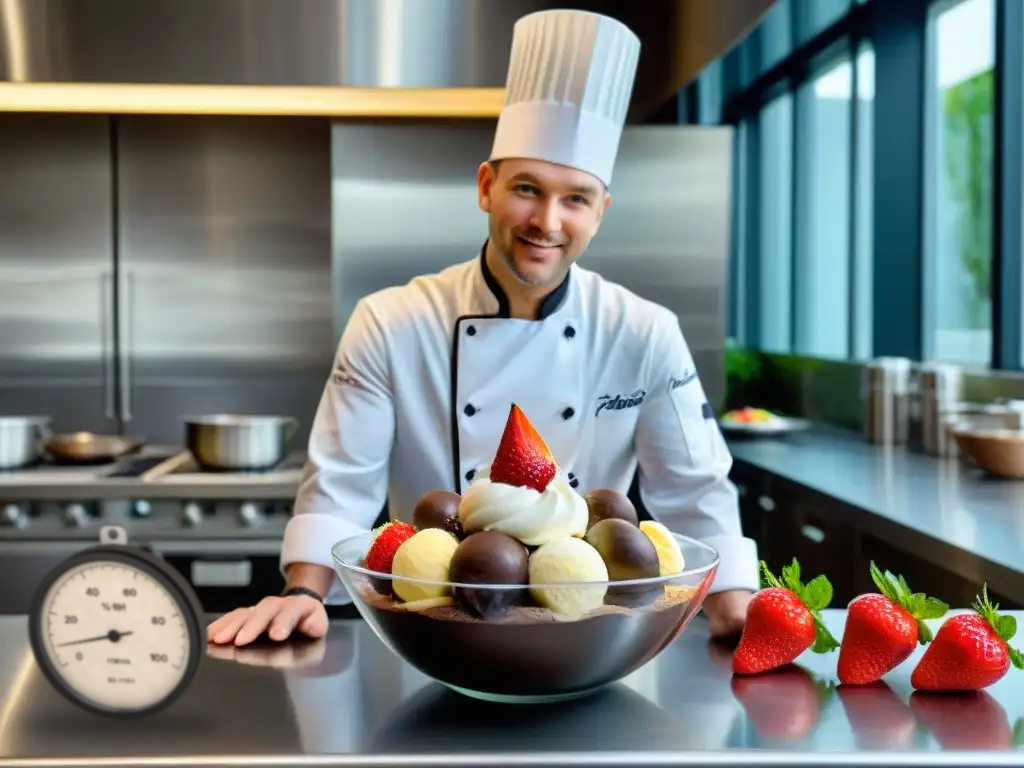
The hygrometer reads 8 %
